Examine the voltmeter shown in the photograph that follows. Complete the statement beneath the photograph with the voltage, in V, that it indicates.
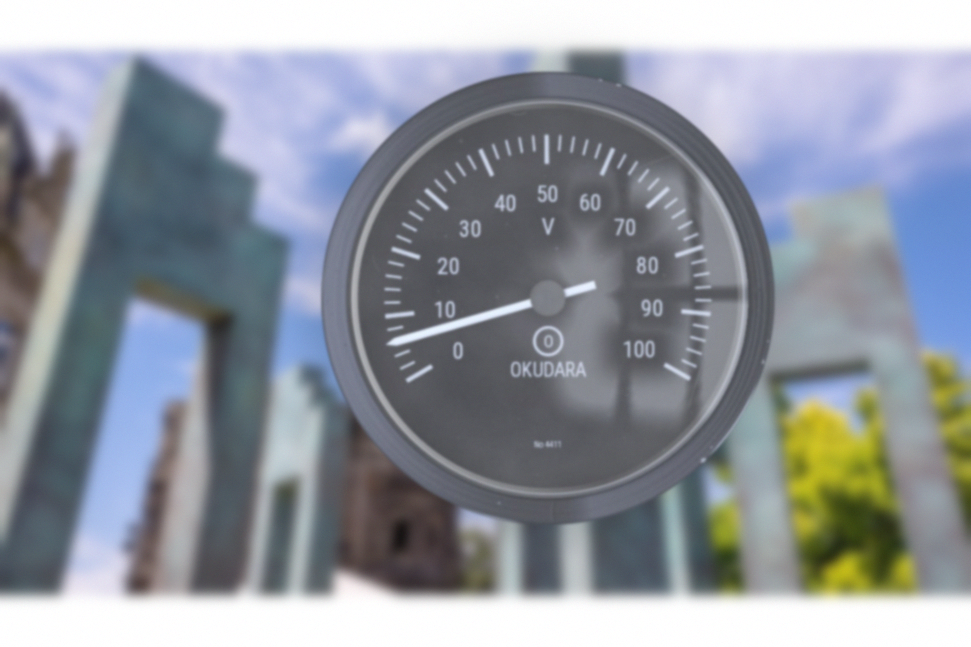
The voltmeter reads 6 V
